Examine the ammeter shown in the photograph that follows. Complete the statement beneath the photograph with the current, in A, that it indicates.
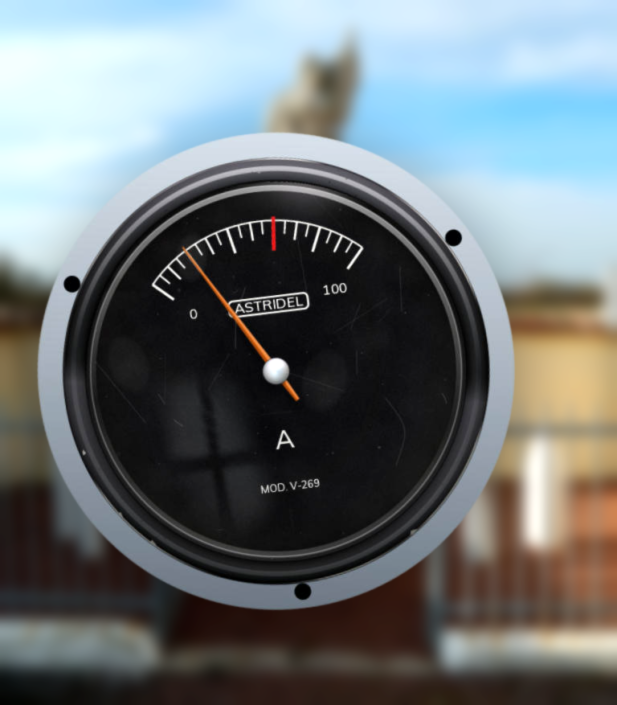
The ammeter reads 20 A
